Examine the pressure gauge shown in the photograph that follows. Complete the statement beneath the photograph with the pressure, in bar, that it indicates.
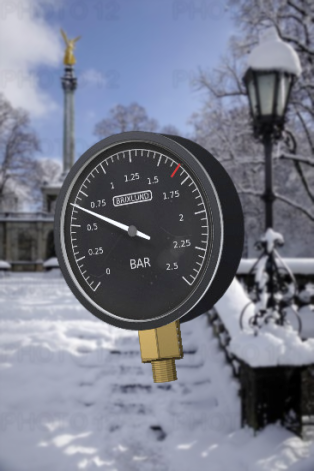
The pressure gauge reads 0.65 bar
